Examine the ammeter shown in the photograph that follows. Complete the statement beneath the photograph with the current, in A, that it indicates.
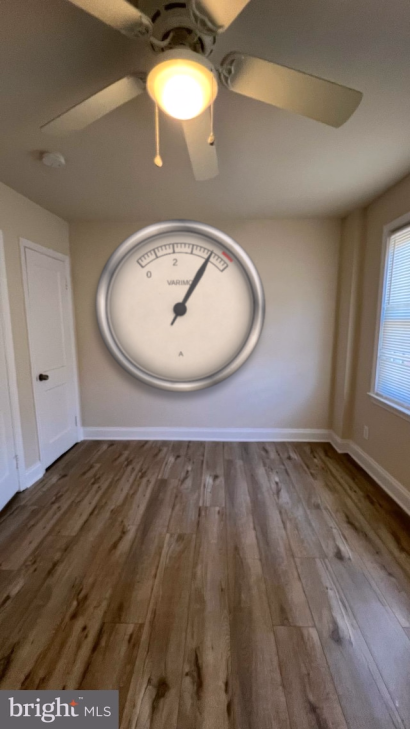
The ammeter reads 4 A
